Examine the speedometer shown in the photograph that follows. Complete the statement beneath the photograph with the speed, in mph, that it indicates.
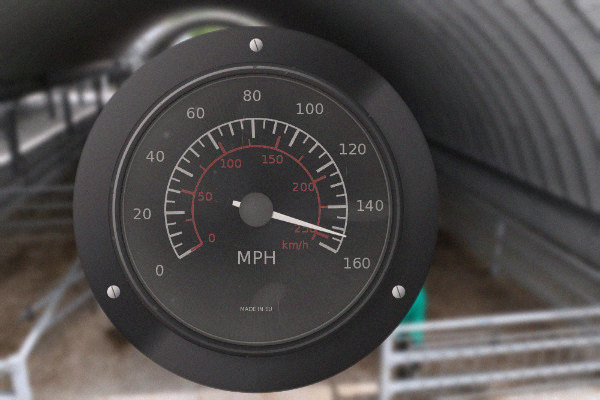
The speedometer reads 152.5 mph
